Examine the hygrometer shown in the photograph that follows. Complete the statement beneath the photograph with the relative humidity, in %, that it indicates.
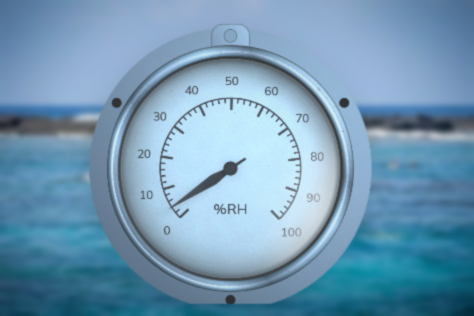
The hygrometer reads 4 %
